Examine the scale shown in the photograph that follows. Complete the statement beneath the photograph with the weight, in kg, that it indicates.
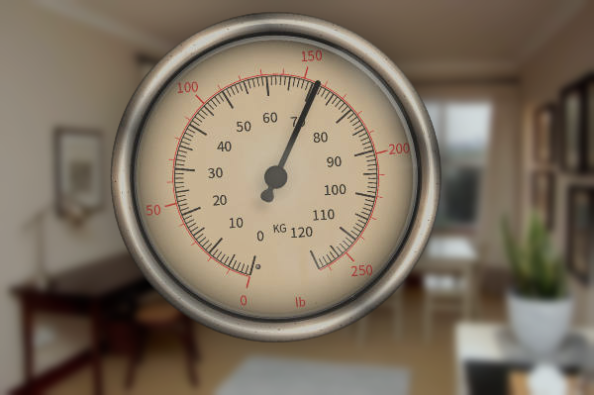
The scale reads 71 kg
